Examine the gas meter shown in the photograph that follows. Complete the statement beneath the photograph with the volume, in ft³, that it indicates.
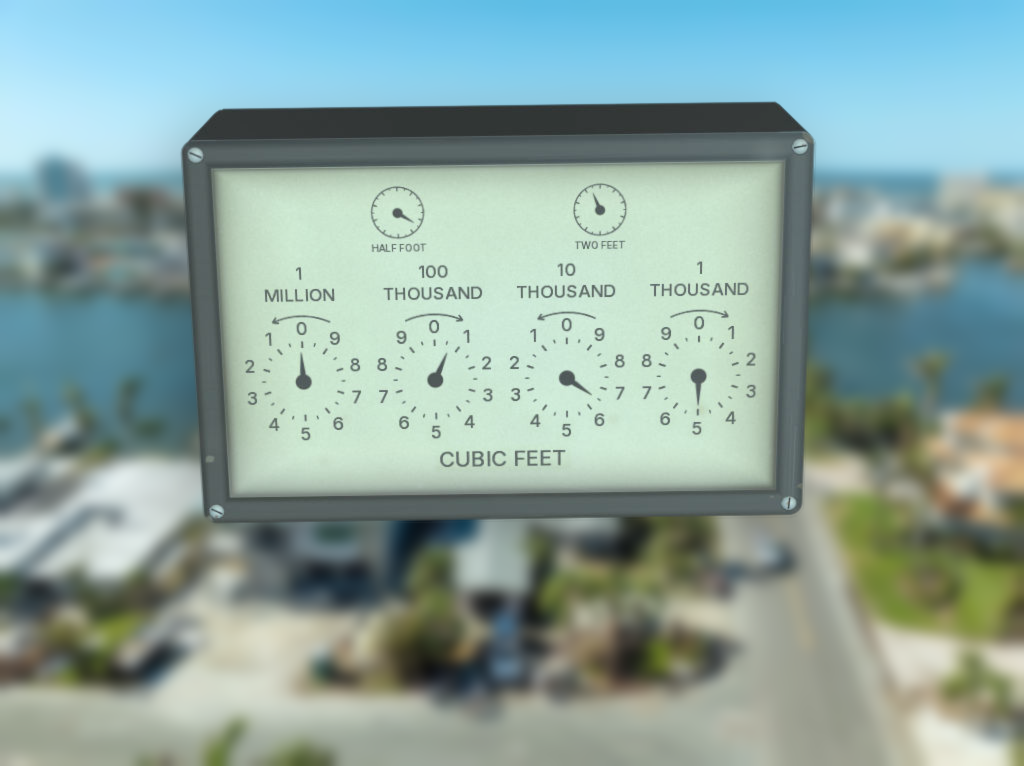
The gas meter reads 6500 ft³
